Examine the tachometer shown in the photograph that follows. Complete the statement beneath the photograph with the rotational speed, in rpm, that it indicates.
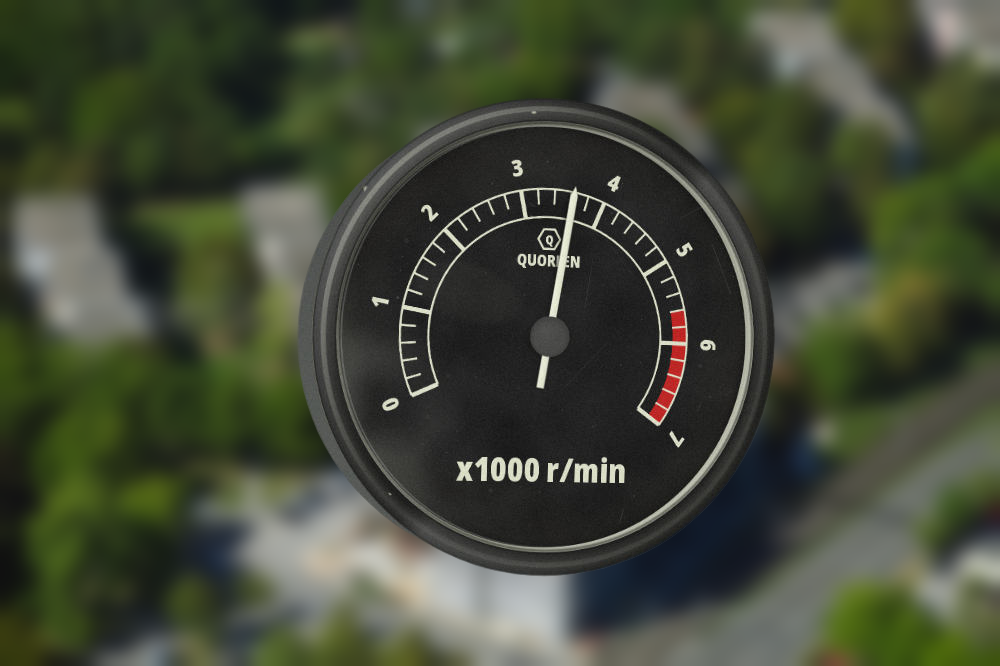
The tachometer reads 3600 rpm
